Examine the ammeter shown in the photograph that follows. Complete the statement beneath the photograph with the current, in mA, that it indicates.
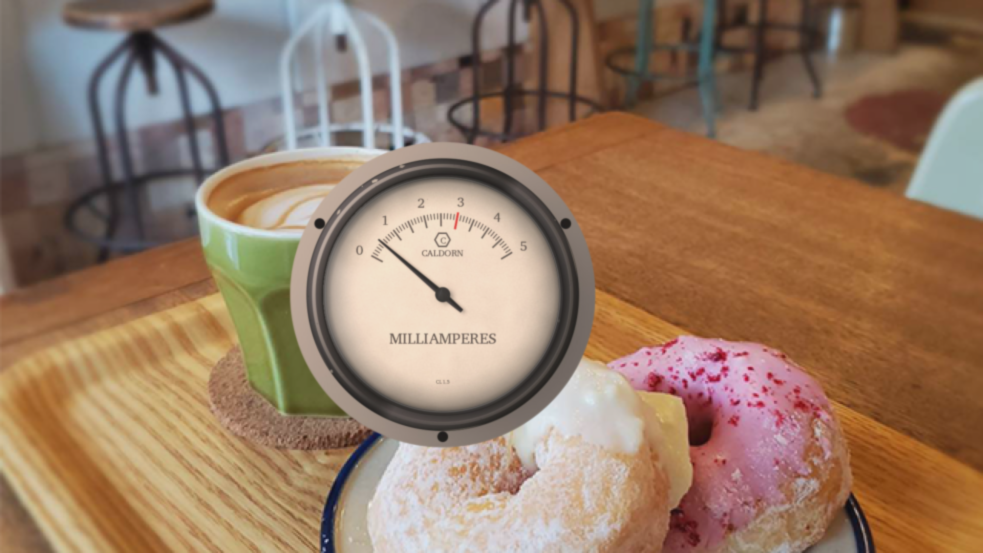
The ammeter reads 0.5 mA
